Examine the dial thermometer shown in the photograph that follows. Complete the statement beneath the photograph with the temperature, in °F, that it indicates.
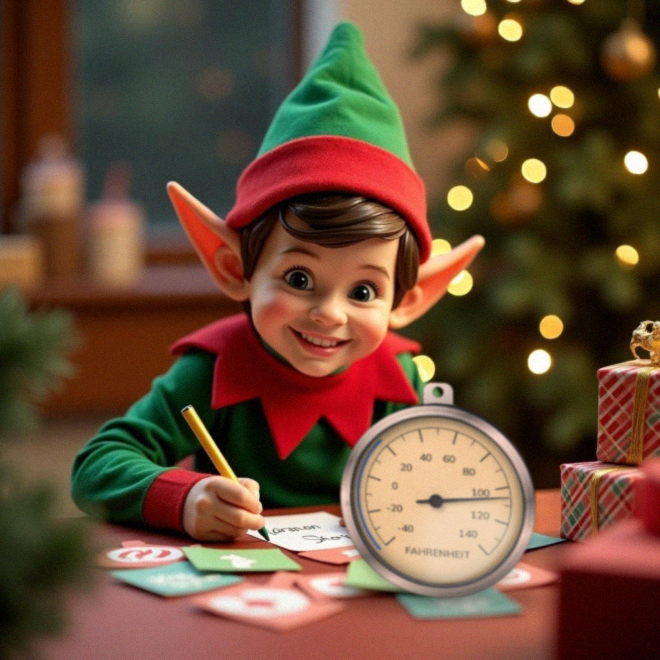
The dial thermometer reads 105 °F
